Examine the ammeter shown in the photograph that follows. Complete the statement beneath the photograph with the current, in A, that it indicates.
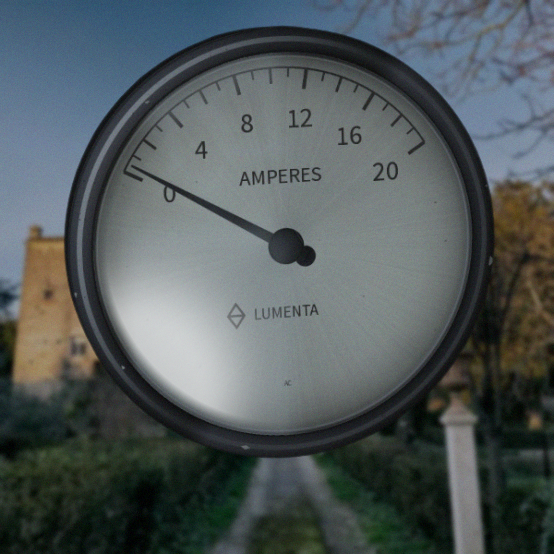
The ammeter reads 0.5 A
